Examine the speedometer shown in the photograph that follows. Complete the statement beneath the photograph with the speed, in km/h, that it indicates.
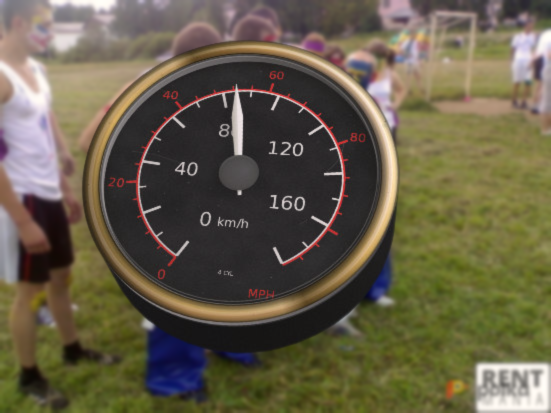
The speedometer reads 85 km/h
